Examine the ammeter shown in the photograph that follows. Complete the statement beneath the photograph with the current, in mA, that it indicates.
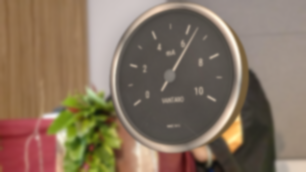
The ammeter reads 6.5 mA
